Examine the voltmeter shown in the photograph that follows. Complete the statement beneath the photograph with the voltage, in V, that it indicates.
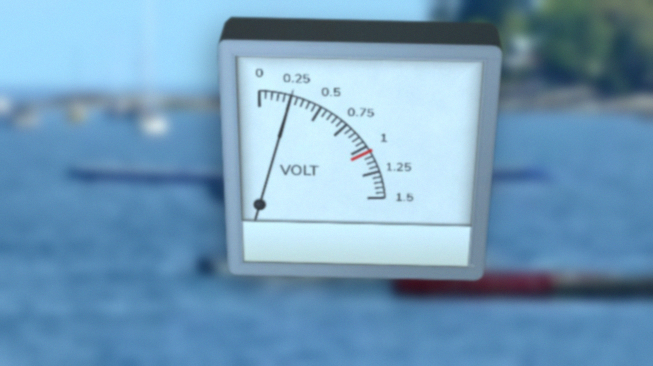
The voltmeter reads 0.25 V
